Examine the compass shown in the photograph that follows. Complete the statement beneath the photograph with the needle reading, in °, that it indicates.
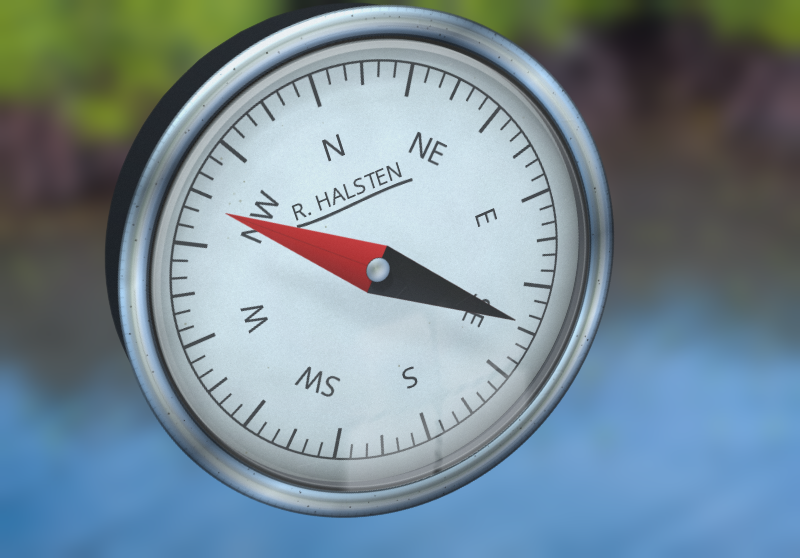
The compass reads 312.5 °
